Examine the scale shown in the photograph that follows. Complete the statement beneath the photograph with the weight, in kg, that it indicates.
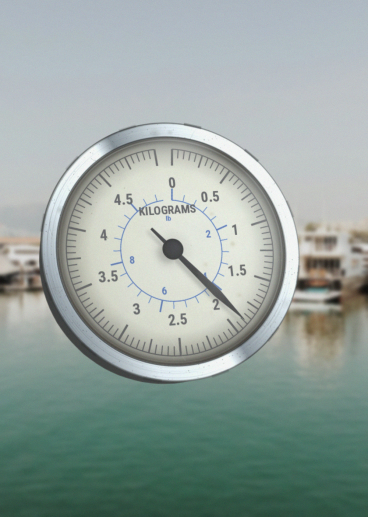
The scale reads 1.9 kg
